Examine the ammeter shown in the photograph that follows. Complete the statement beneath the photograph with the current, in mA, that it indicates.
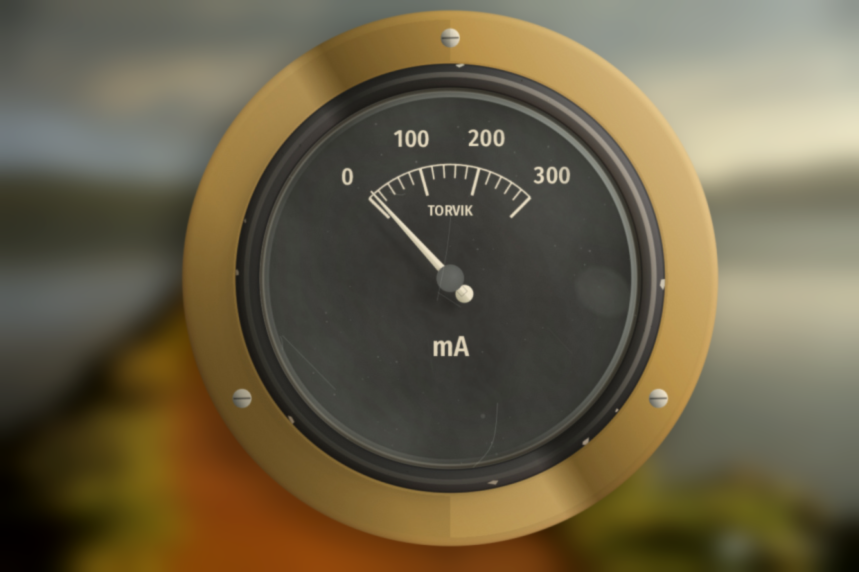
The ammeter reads 10 mA
